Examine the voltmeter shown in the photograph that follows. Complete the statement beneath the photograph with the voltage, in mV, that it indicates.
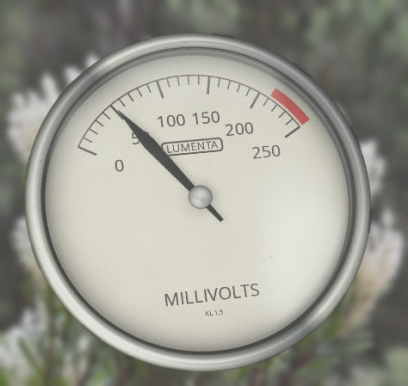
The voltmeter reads 50 mV
